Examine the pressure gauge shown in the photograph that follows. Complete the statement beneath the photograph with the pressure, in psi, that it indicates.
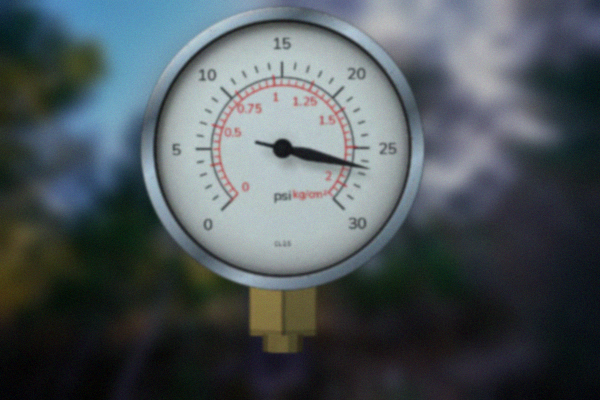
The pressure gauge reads 26.5 psi
